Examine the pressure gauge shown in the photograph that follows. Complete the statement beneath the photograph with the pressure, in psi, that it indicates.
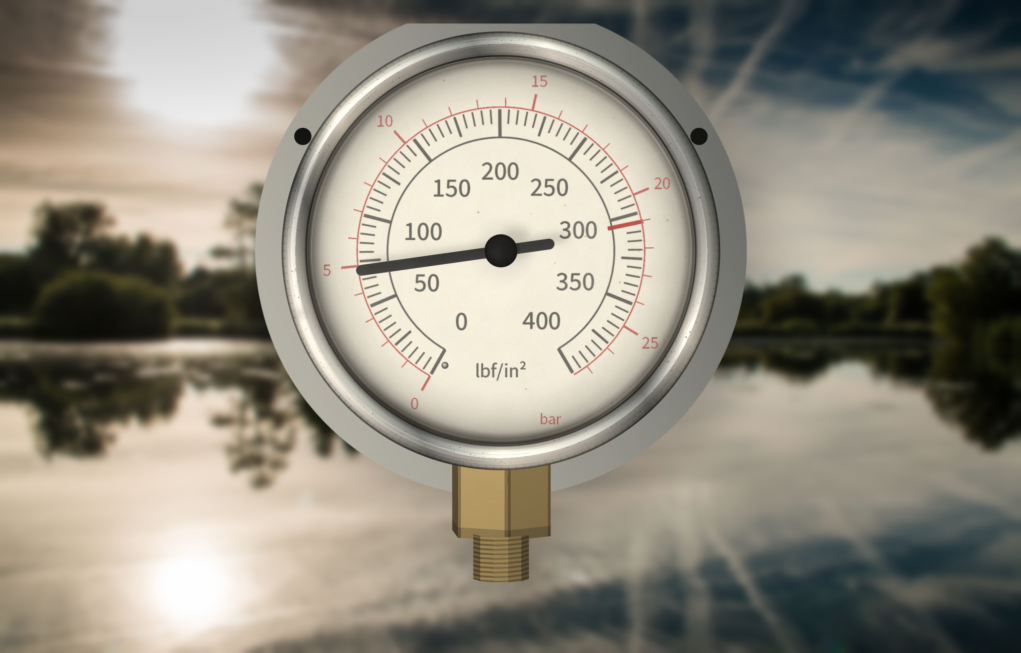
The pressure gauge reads 70 psi
